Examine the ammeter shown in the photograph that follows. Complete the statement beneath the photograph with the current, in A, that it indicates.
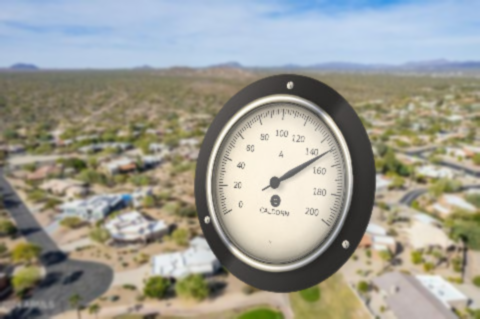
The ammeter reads 150 A
